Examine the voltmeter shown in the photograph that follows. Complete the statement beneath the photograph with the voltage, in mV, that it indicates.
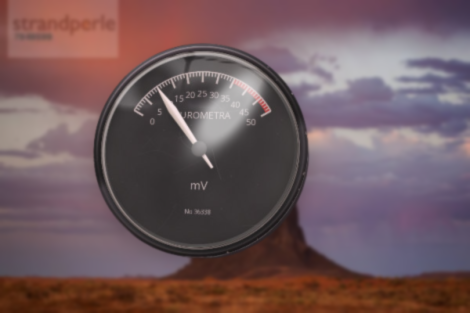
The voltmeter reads 10 mV
